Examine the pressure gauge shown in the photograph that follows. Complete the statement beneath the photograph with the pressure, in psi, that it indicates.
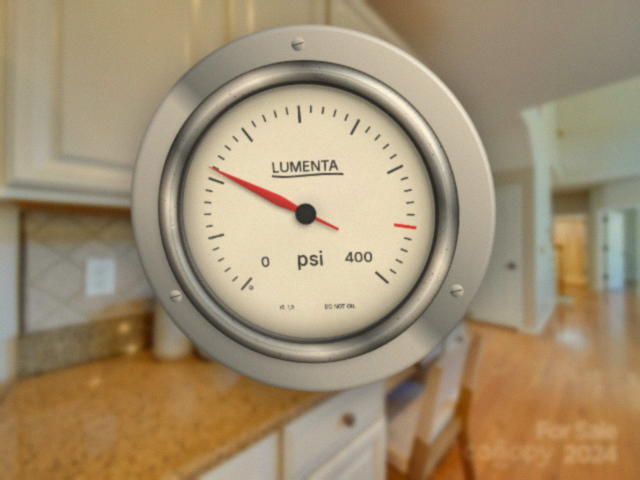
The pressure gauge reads 110 psi
